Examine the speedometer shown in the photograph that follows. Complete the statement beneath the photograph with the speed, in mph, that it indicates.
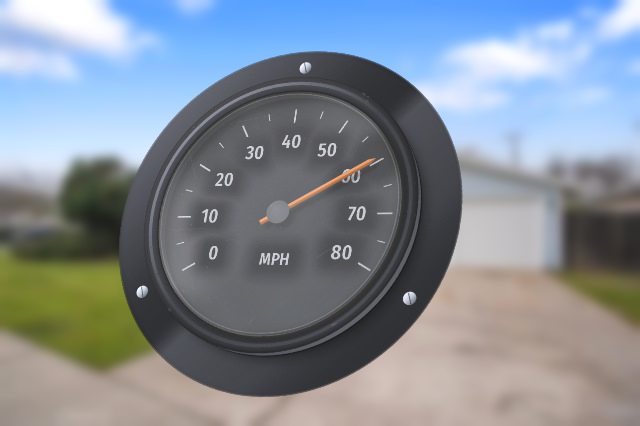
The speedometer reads 60 mph
